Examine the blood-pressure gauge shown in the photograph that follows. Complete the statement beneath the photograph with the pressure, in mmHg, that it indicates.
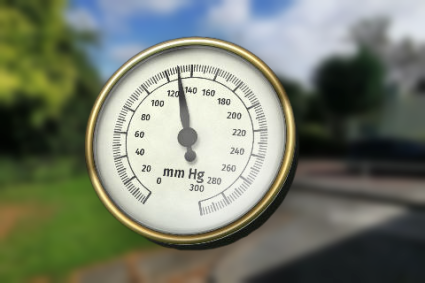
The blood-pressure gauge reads 130 mmHg
